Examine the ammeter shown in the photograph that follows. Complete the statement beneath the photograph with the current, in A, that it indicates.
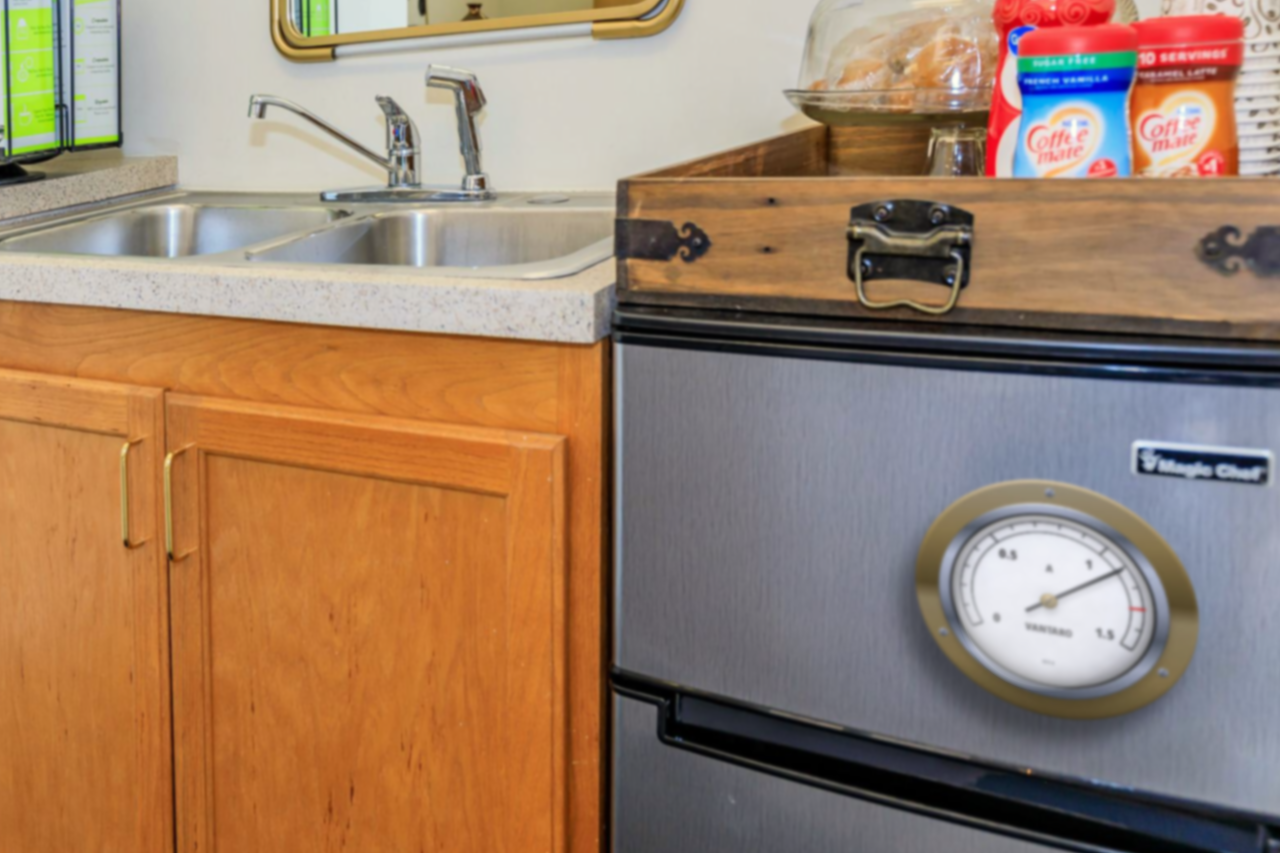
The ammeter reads 1.1 A
